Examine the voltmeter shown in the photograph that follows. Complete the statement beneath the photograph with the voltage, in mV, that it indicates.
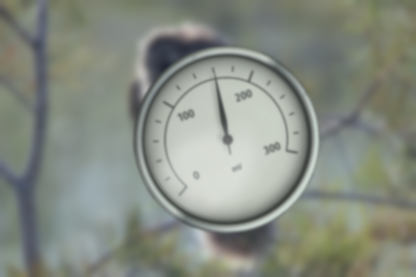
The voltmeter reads 160 mV
